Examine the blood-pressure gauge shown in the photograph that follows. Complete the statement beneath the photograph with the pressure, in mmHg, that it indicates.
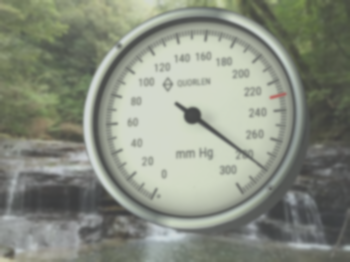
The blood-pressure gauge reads 280 mmHg
